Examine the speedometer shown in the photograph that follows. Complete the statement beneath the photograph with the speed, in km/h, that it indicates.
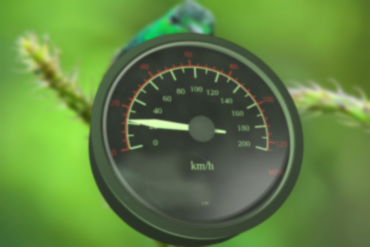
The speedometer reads 20 km/h
